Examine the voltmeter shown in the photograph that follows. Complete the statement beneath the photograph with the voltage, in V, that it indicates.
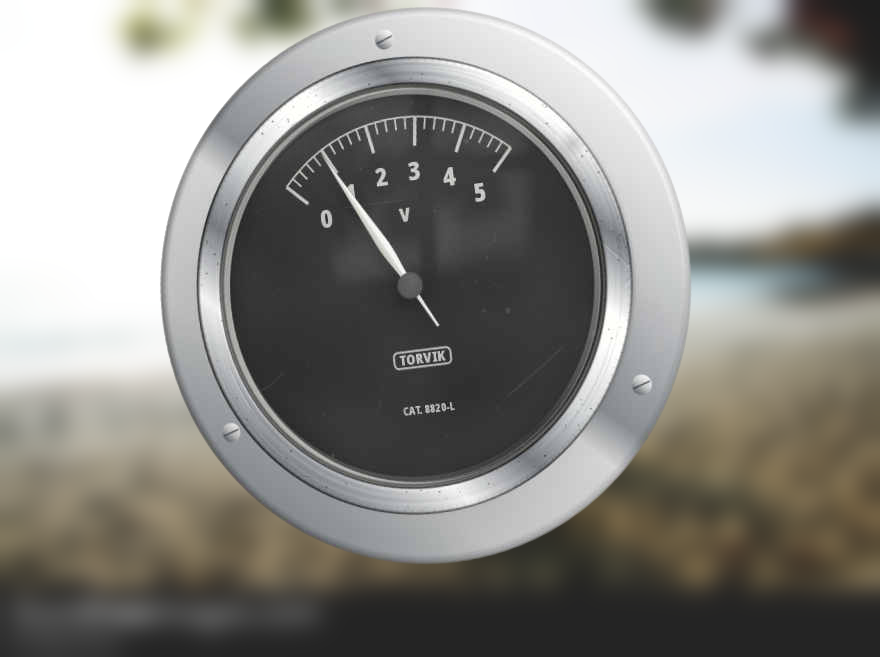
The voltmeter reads 1 V
